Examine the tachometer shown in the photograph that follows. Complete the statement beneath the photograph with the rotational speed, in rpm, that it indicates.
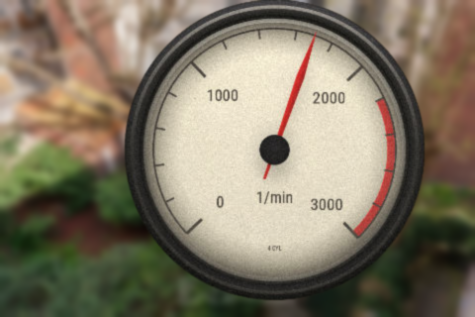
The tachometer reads 1700 rpm
